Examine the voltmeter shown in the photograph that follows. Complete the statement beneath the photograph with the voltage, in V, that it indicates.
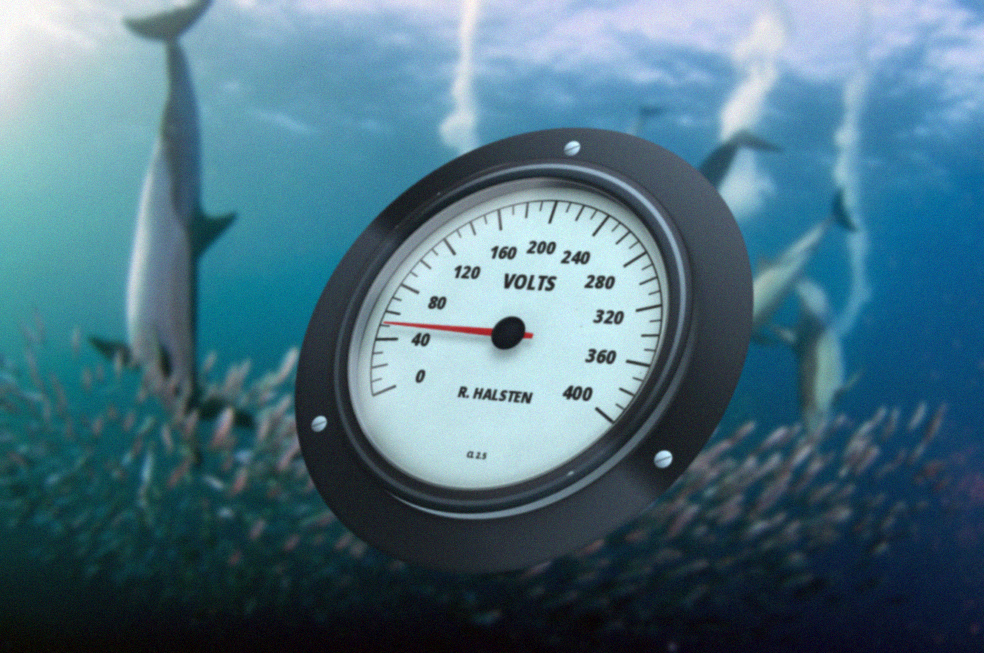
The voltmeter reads 50 V
